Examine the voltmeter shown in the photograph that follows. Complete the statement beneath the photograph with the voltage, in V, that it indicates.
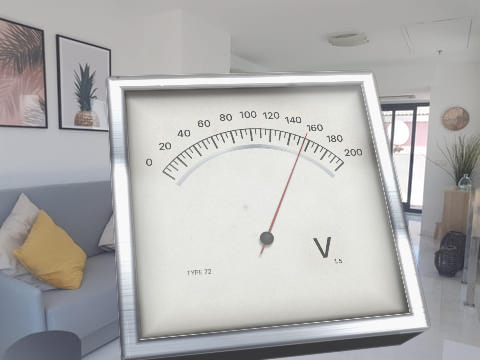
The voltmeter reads 155 V
